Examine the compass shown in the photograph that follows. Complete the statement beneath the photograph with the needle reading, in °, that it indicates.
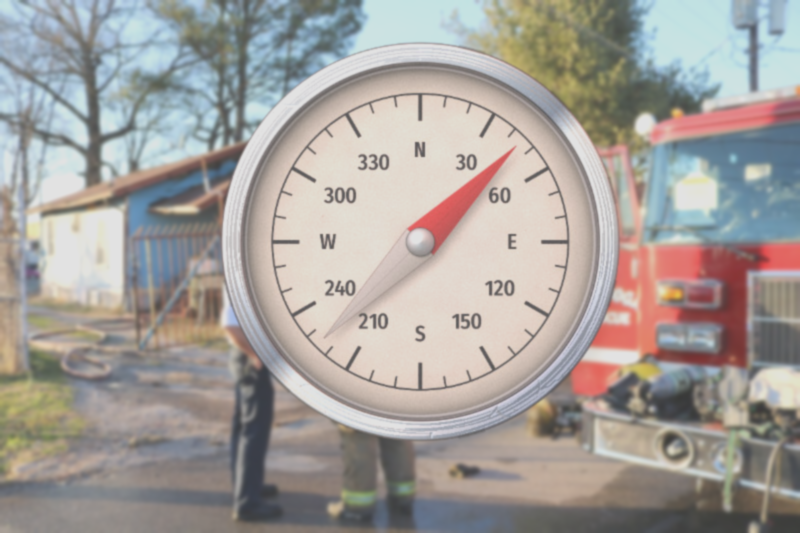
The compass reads 45 °
